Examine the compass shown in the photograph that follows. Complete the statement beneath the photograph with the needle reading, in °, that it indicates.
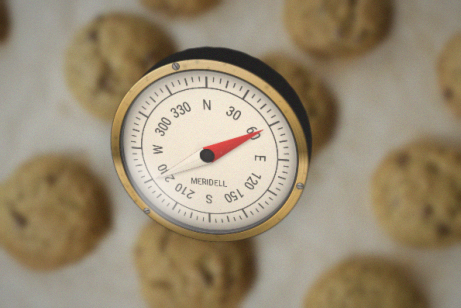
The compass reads 60 °
